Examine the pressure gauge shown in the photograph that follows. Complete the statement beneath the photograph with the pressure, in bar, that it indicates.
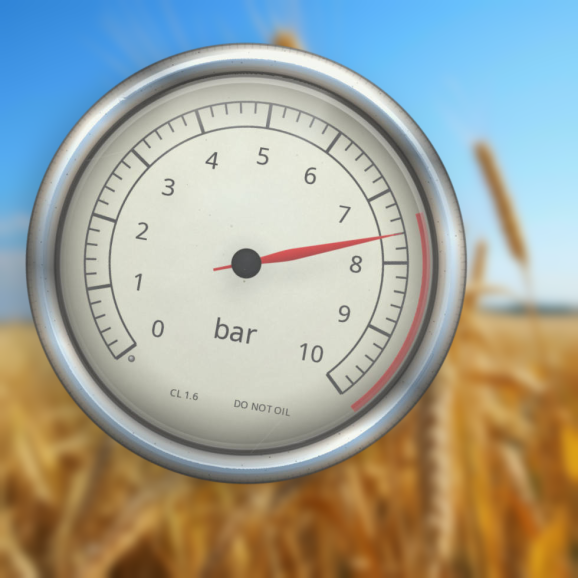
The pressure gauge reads 7.6 bar
